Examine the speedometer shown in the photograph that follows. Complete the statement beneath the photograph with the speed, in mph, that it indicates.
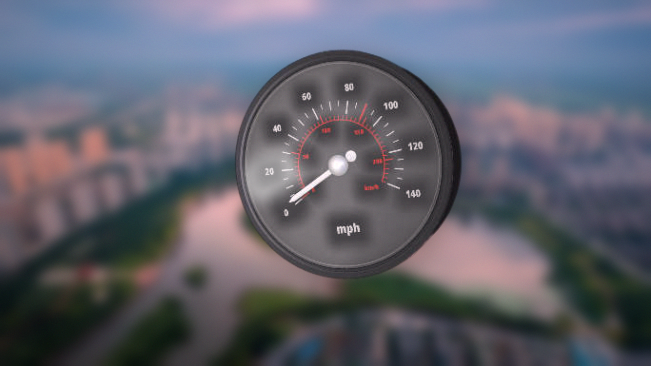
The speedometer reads 2.5 mph
